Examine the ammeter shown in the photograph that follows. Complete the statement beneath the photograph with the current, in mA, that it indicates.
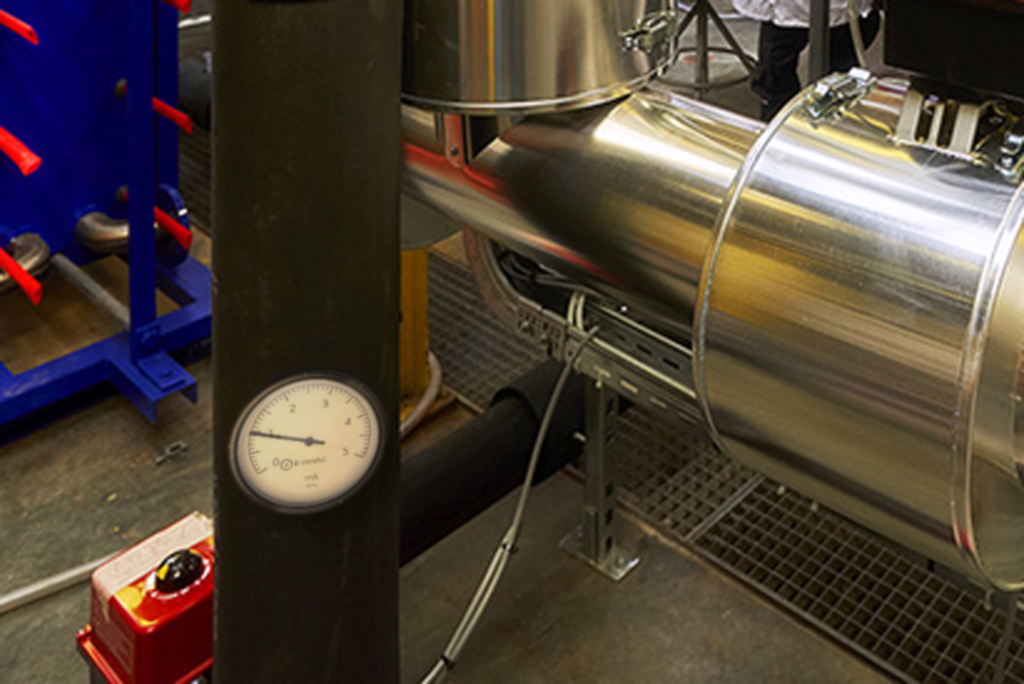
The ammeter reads 1 mA
